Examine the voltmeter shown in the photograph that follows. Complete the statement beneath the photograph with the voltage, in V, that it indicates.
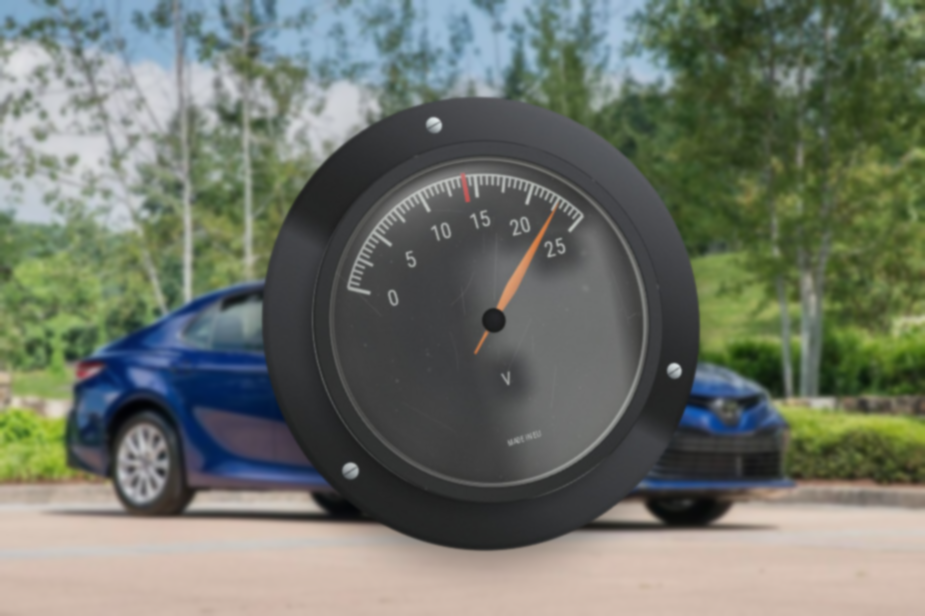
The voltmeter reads 22.5 V
